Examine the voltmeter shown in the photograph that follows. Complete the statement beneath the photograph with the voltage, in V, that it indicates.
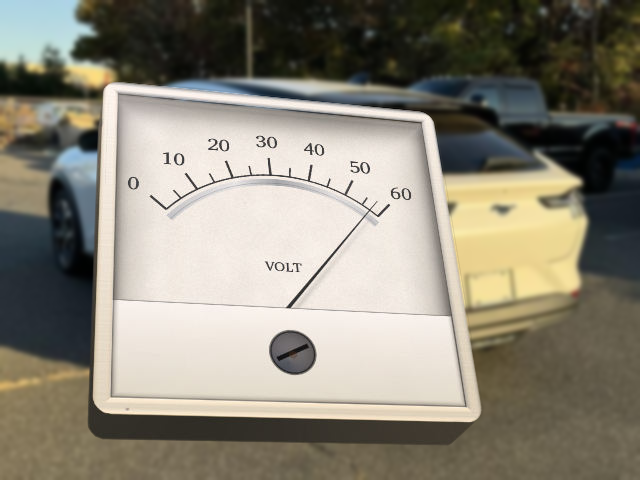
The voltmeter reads 57.5 V
